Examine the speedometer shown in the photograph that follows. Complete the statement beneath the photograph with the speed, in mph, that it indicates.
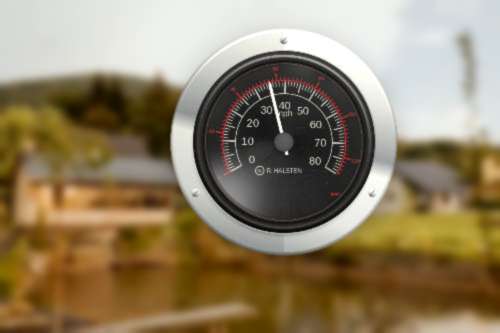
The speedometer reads 35 mph
